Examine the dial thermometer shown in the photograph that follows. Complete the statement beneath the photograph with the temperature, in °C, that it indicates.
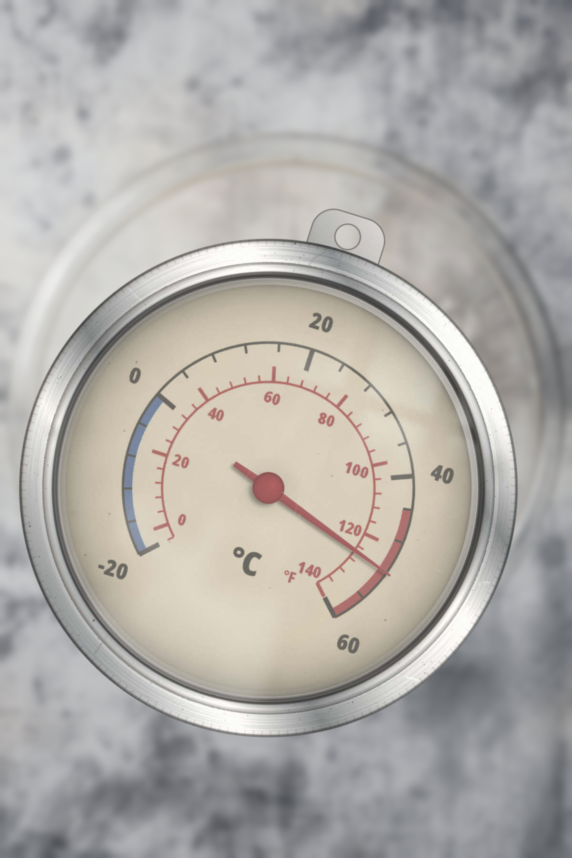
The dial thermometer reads 52 °C
